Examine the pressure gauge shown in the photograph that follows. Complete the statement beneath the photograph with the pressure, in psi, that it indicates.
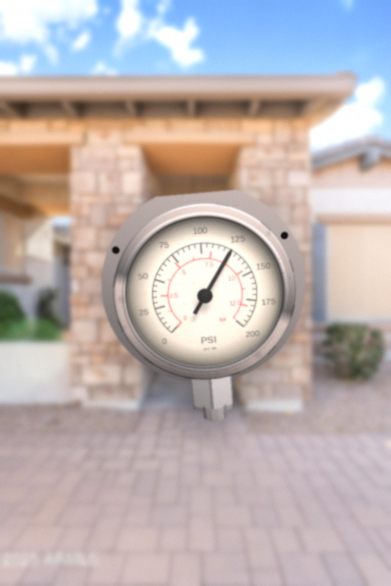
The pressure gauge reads 125 psi
